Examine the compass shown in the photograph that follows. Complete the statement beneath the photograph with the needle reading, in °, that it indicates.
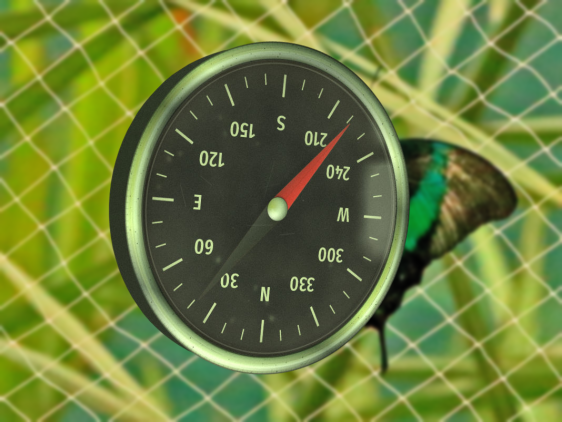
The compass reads 220 °
